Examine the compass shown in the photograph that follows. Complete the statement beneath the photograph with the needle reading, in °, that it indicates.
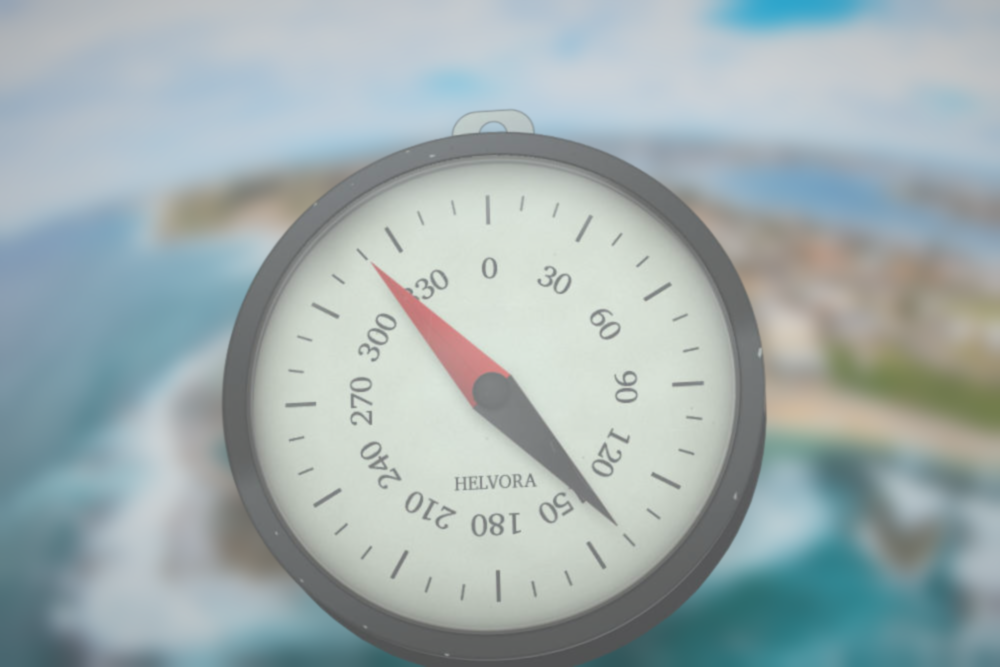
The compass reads 320 °
